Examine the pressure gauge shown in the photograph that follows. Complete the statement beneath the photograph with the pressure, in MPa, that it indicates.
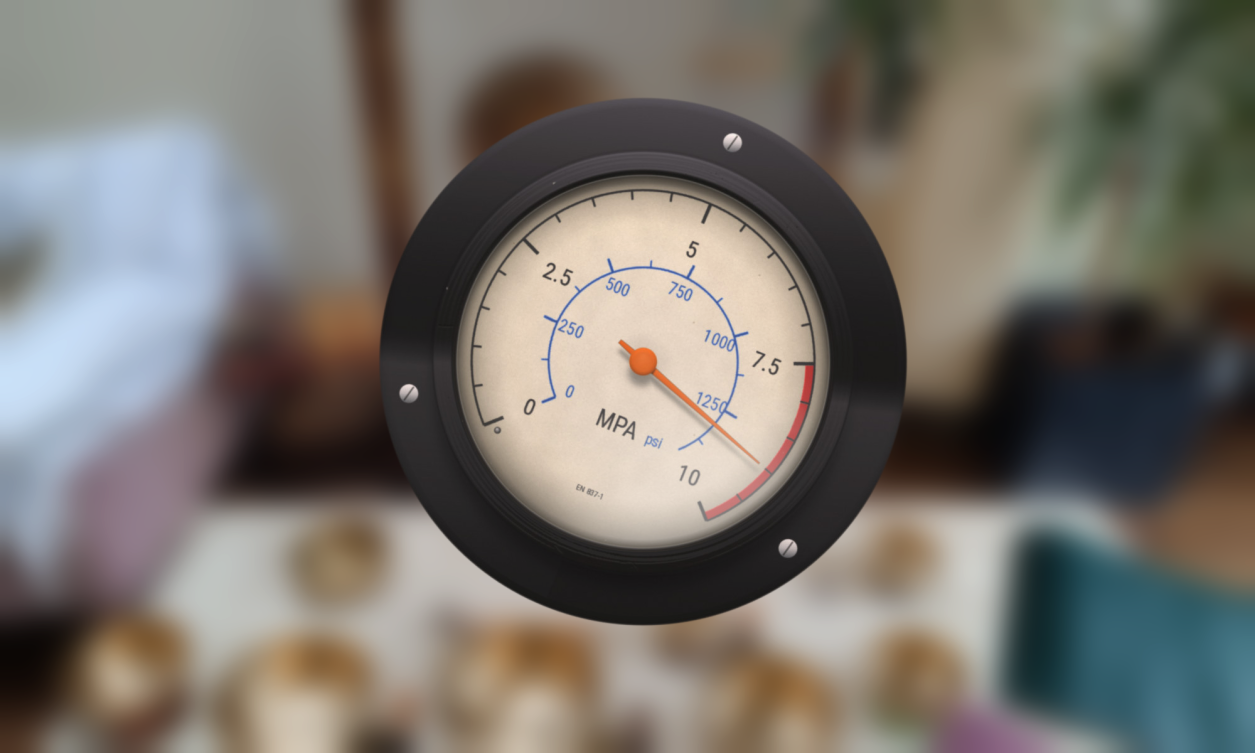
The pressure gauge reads 9 MPa
